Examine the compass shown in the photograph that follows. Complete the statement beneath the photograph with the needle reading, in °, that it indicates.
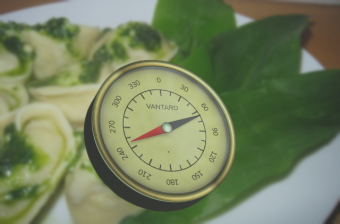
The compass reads 247.5 °
